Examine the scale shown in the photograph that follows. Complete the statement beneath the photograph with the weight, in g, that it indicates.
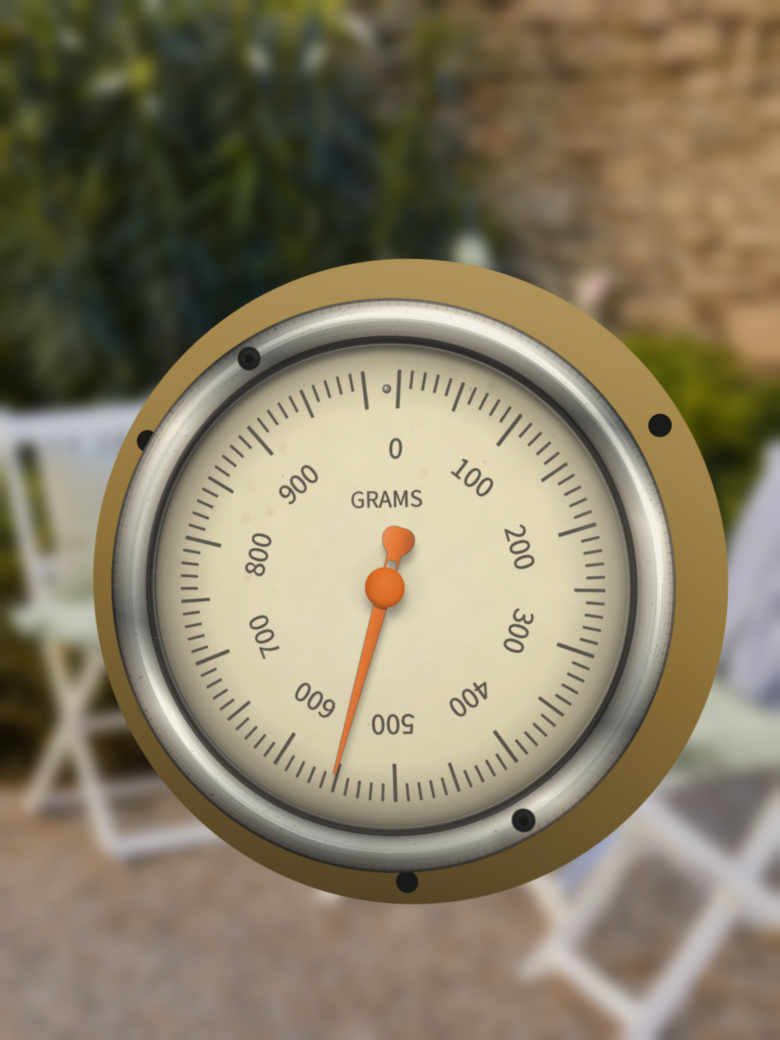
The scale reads 550 g
